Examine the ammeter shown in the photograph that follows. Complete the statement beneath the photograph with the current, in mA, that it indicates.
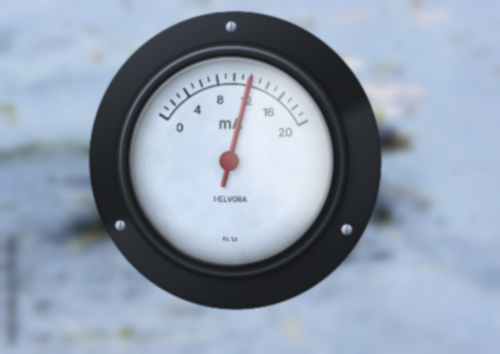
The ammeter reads 12 mA
